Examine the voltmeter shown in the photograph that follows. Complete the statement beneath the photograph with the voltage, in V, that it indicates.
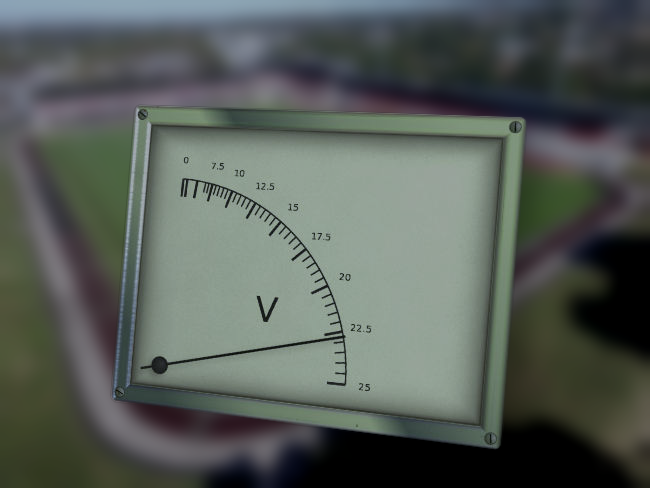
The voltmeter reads 22.75 V
